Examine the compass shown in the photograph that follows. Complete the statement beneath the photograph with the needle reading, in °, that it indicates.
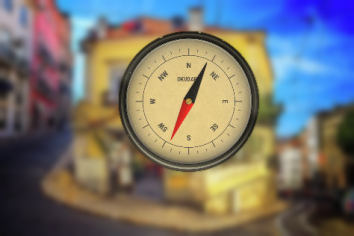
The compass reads 205 °
